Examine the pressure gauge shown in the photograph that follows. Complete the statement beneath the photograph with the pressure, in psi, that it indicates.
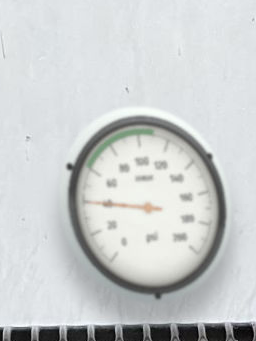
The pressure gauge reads 40 psi
